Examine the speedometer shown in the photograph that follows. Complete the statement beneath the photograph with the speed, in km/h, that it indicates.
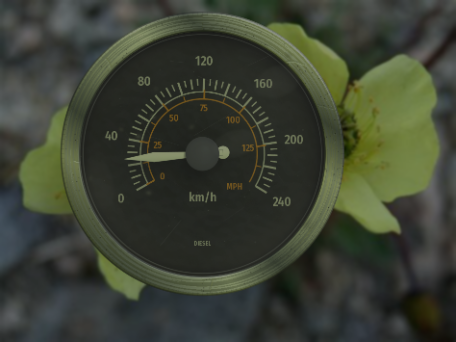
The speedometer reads 25 km/h
